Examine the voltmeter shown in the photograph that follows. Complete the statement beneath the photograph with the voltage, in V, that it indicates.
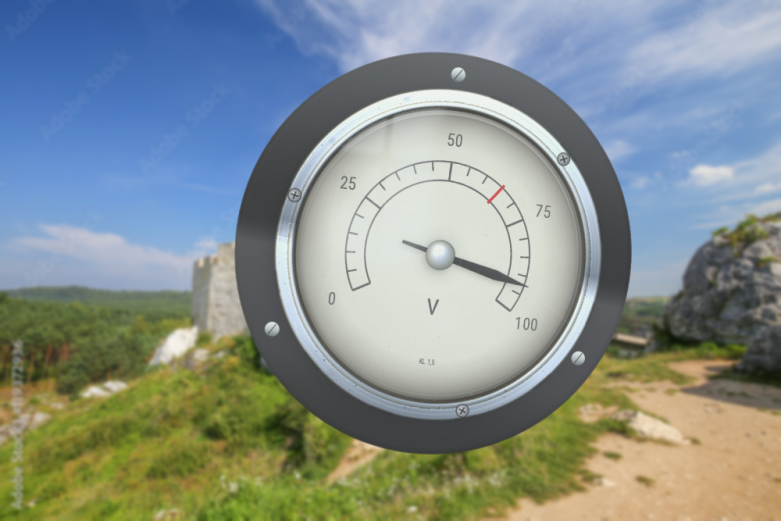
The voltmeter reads 92.5 V
